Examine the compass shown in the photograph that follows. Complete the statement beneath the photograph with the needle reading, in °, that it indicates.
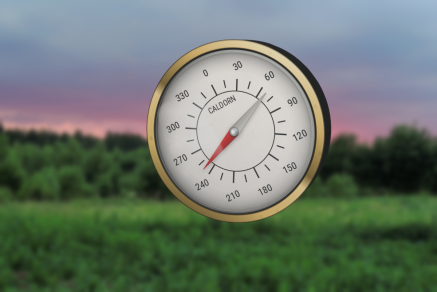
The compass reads 247.5 °
